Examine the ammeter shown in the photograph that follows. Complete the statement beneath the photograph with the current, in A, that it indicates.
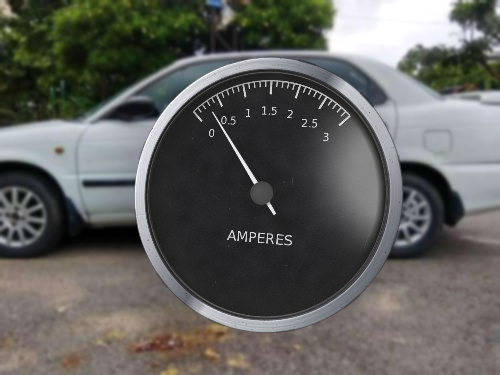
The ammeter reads 0.3 A
